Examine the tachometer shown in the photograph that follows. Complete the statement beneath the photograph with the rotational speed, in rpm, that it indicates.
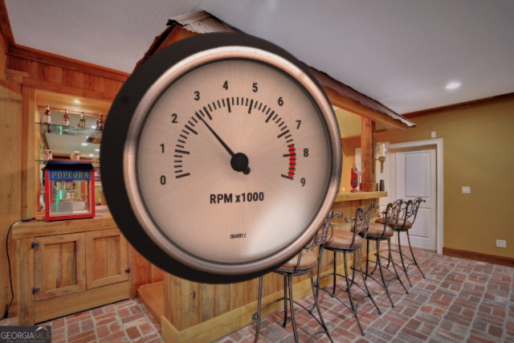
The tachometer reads 2600 rpm
